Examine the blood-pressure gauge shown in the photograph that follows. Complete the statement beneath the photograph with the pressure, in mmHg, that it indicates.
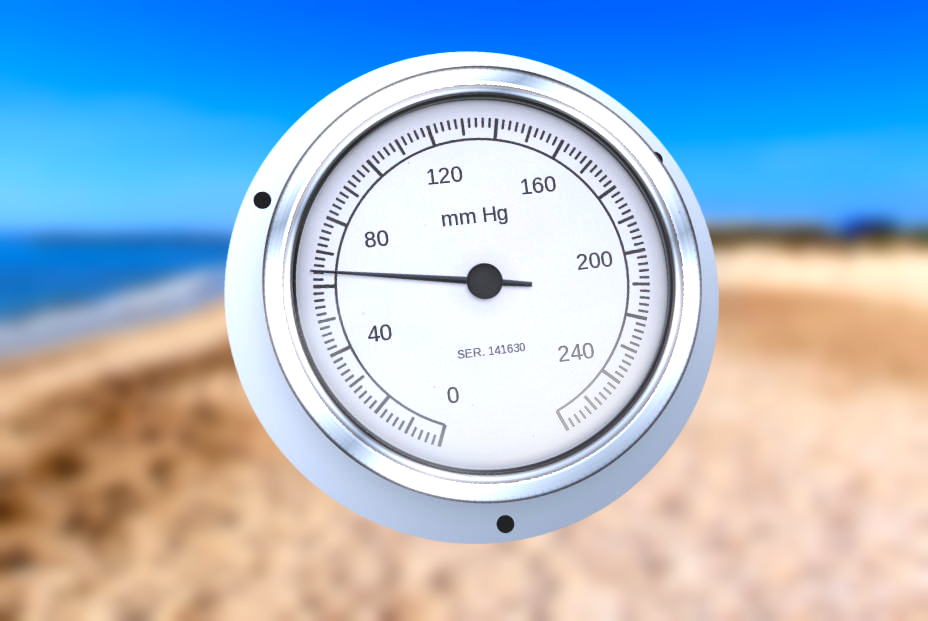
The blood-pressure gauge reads 64 mmHg
